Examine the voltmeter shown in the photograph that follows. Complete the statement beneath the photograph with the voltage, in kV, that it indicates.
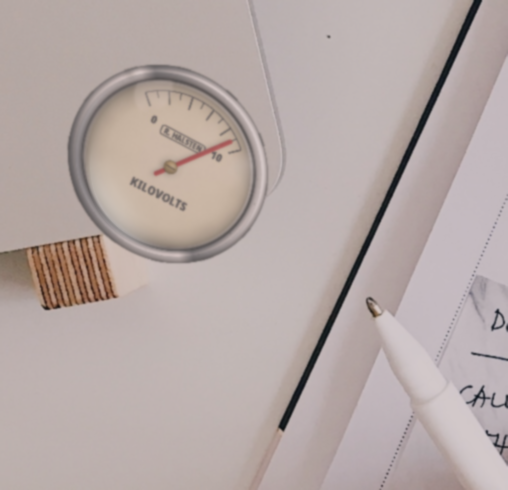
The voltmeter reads 9 kV
